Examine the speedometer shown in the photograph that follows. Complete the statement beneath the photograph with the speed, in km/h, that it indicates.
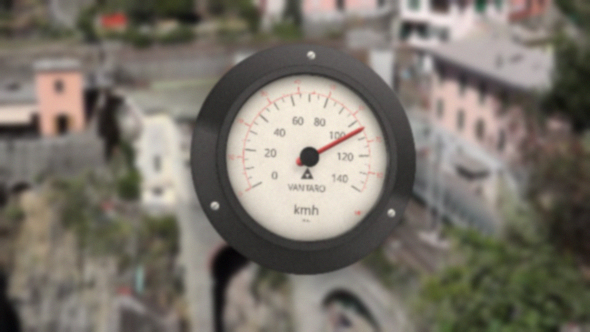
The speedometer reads 105 km/h
